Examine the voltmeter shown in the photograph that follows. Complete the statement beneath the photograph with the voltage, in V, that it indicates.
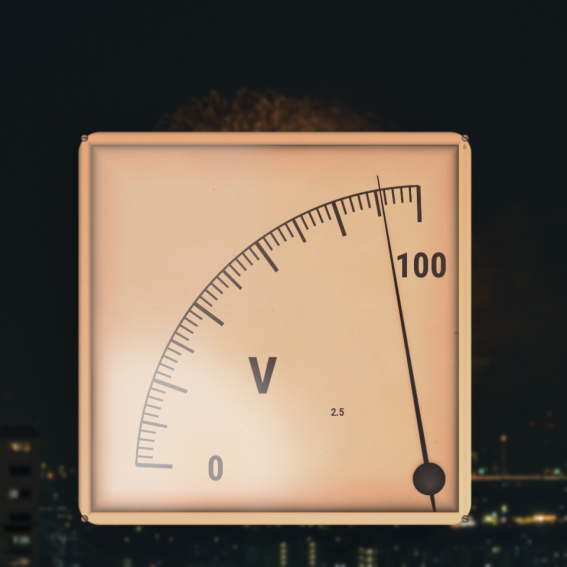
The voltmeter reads 91 V
